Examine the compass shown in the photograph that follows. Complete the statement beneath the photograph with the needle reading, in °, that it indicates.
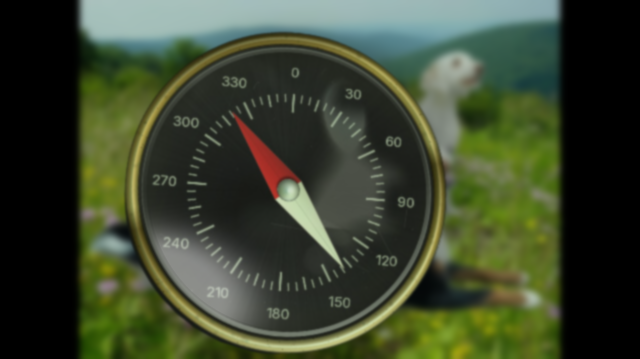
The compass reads 320 °
